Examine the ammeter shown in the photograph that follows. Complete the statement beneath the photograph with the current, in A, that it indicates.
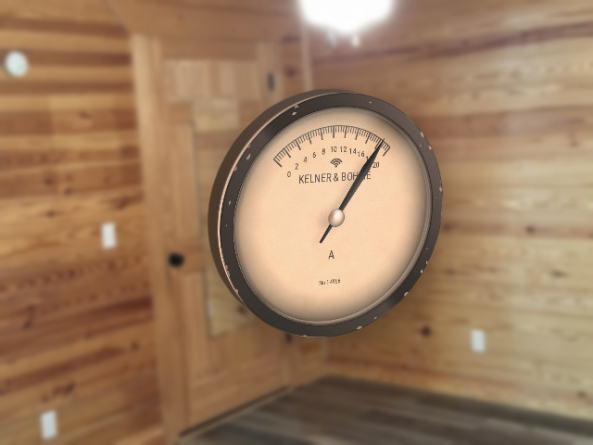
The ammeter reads 18 A
